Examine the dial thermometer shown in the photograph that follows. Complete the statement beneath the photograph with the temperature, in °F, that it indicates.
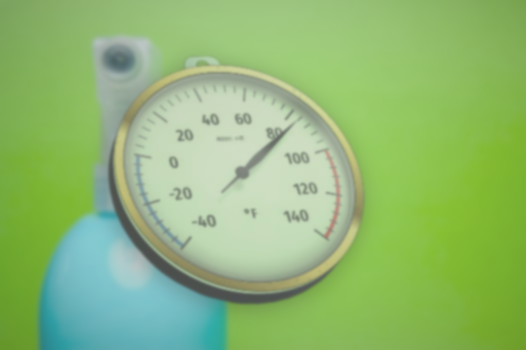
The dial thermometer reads 84 °F
